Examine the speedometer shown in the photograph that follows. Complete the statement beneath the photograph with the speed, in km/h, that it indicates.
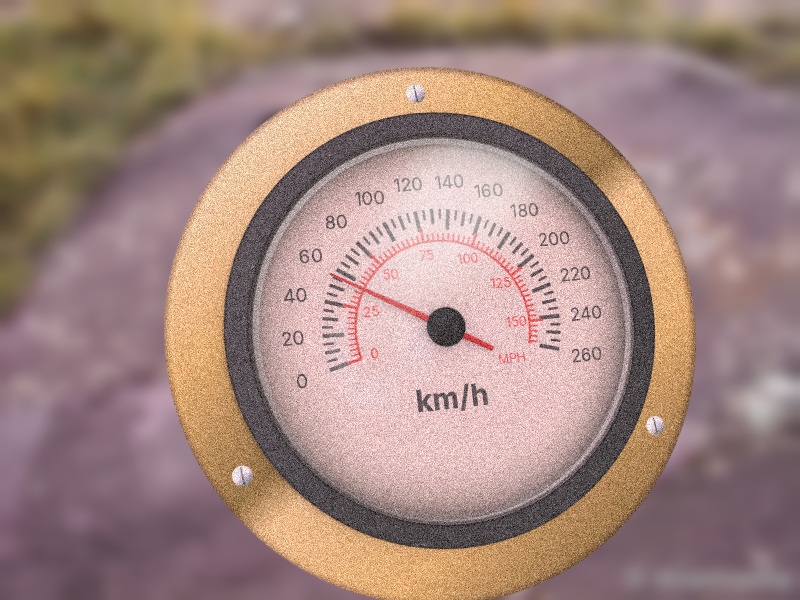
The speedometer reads 55 km/h
